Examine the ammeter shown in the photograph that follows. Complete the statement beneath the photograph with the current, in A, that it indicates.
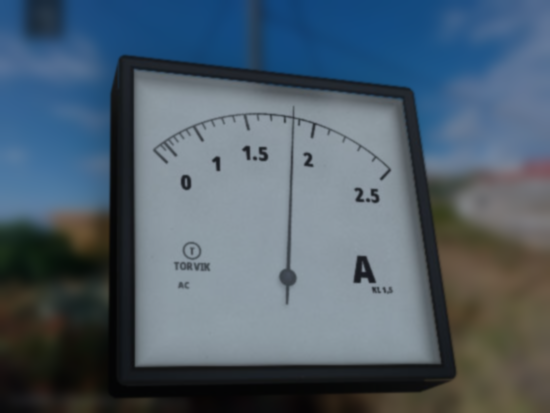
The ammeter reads 1.85 A
